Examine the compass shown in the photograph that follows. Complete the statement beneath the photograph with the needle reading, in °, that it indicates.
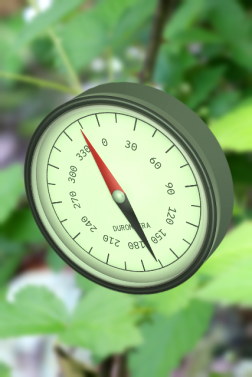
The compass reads 345 °
